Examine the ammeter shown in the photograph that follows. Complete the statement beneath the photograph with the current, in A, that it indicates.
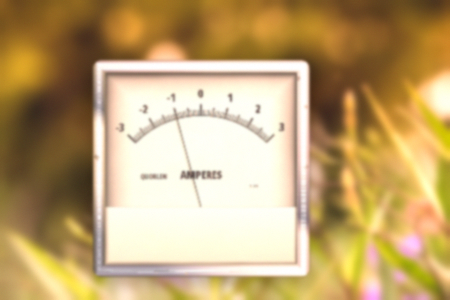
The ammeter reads -1 A
